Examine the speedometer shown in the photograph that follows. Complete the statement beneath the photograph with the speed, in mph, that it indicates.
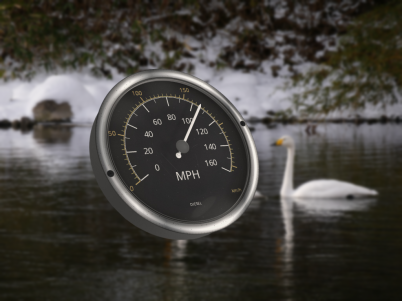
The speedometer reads 105 mph
